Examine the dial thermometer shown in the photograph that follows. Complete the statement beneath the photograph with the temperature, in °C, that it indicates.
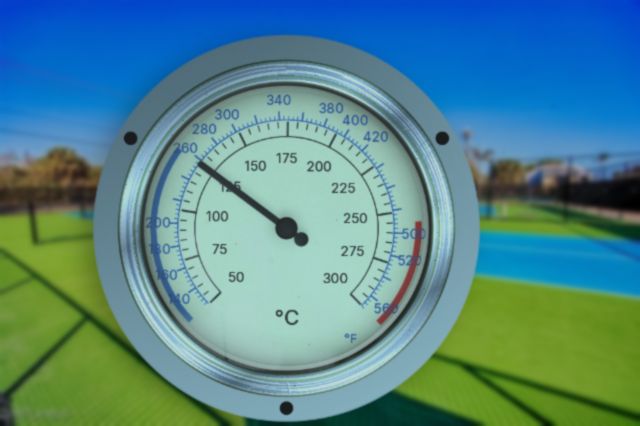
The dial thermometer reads 125 °C
